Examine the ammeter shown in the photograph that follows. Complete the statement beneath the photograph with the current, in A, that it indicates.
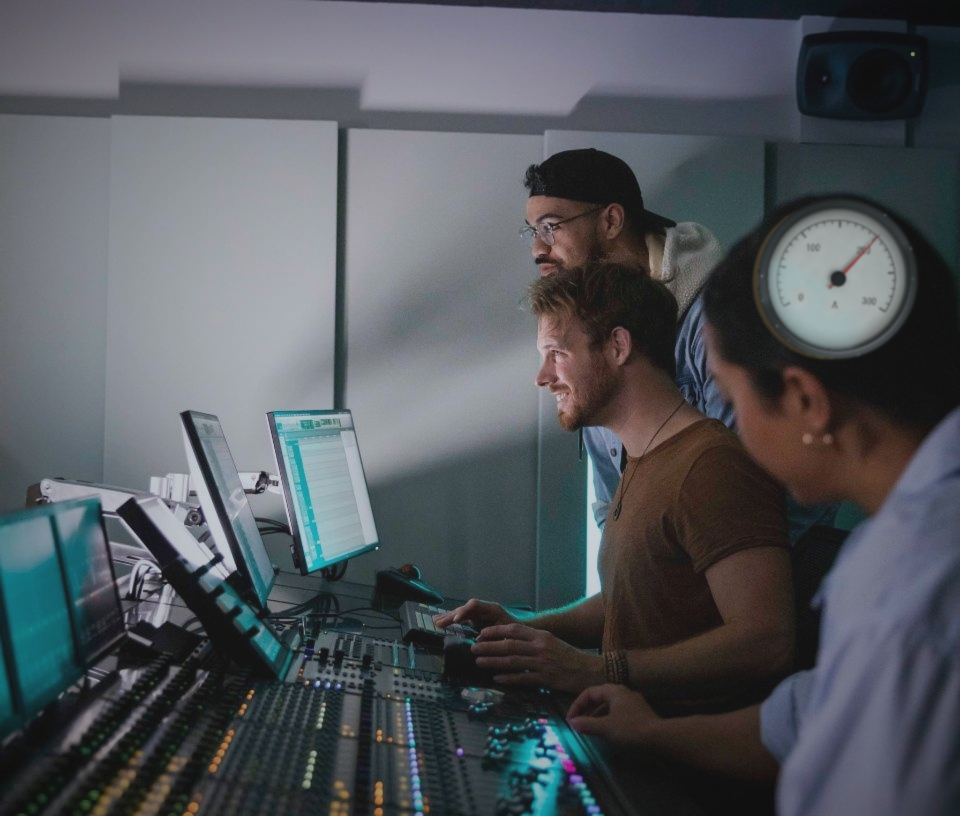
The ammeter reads 200 A
